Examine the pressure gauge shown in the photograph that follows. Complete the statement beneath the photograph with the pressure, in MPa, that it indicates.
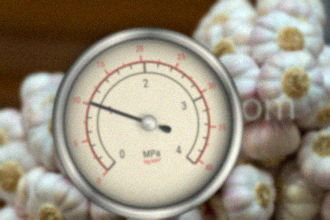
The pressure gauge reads 1 MPa
